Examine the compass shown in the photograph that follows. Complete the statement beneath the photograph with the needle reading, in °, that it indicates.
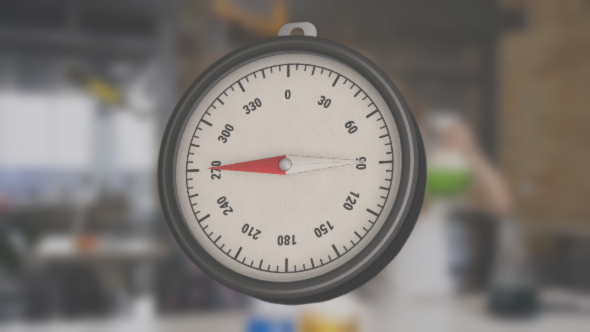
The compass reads 270 °
